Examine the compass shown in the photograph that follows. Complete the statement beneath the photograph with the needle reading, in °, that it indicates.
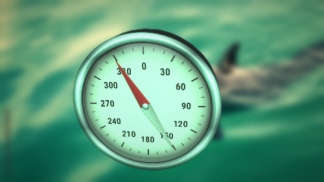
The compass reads 330 °
